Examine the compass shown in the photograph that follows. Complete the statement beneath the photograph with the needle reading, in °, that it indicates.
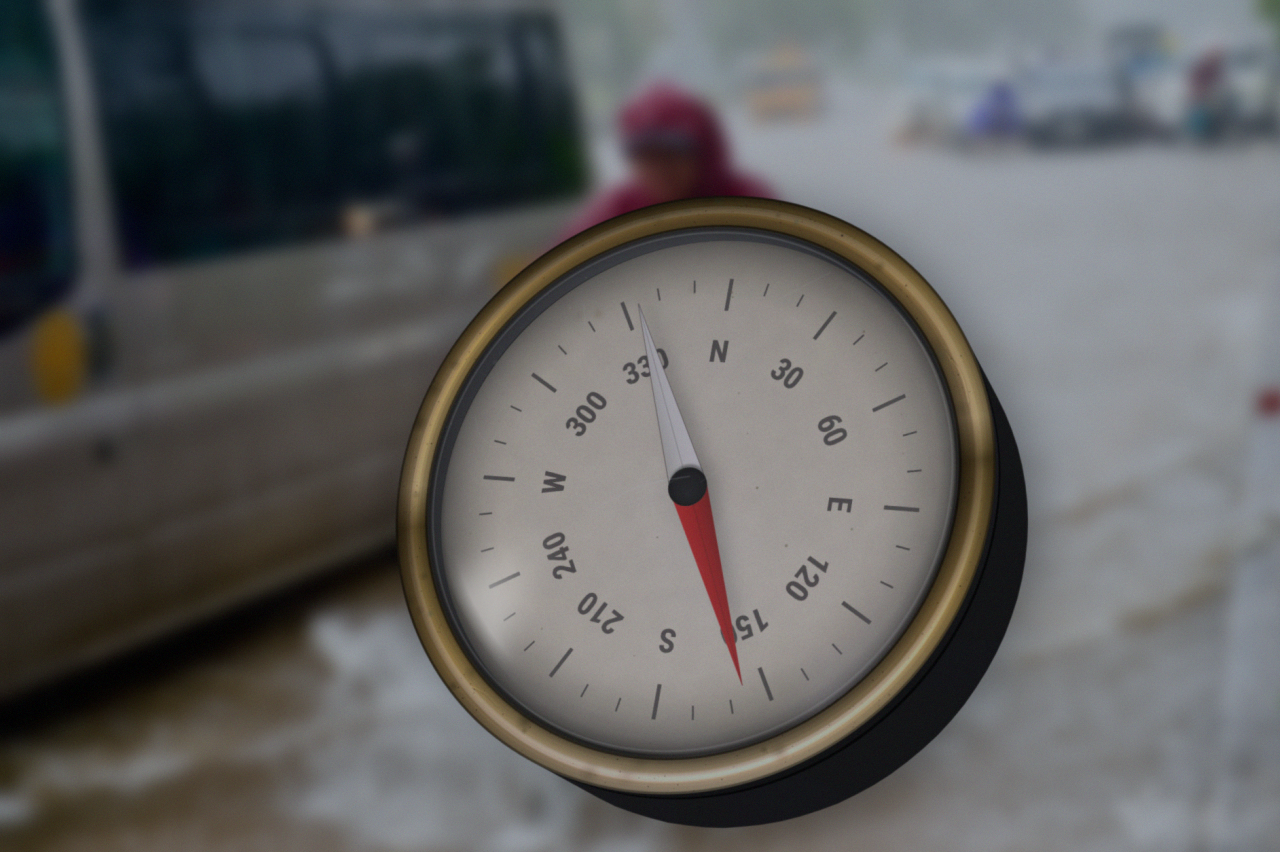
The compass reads 155 °
